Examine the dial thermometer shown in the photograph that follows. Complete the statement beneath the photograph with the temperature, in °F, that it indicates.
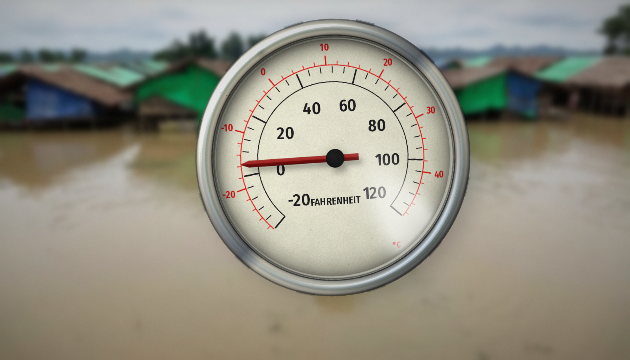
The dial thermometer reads 4 °F
